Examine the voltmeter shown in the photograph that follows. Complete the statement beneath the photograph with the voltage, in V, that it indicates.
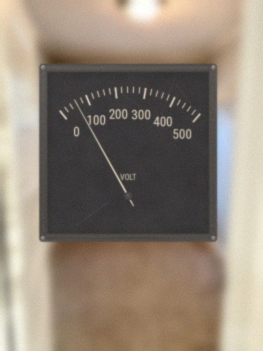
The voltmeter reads 60 V
